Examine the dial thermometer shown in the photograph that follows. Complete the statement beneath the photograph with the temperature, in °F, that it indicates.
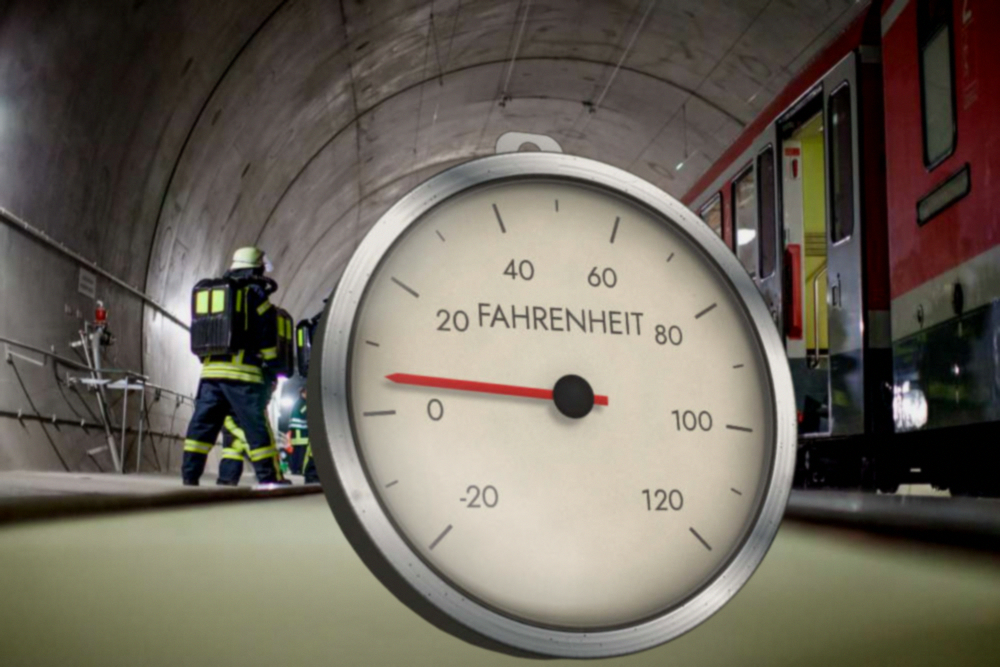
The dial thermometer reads 5 °F
